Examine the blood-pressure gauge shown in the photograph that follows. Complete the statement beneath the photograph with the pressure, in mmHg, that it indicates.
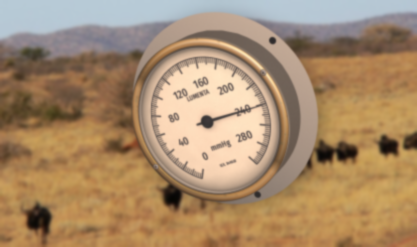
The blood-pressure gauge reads 240 mmHg
